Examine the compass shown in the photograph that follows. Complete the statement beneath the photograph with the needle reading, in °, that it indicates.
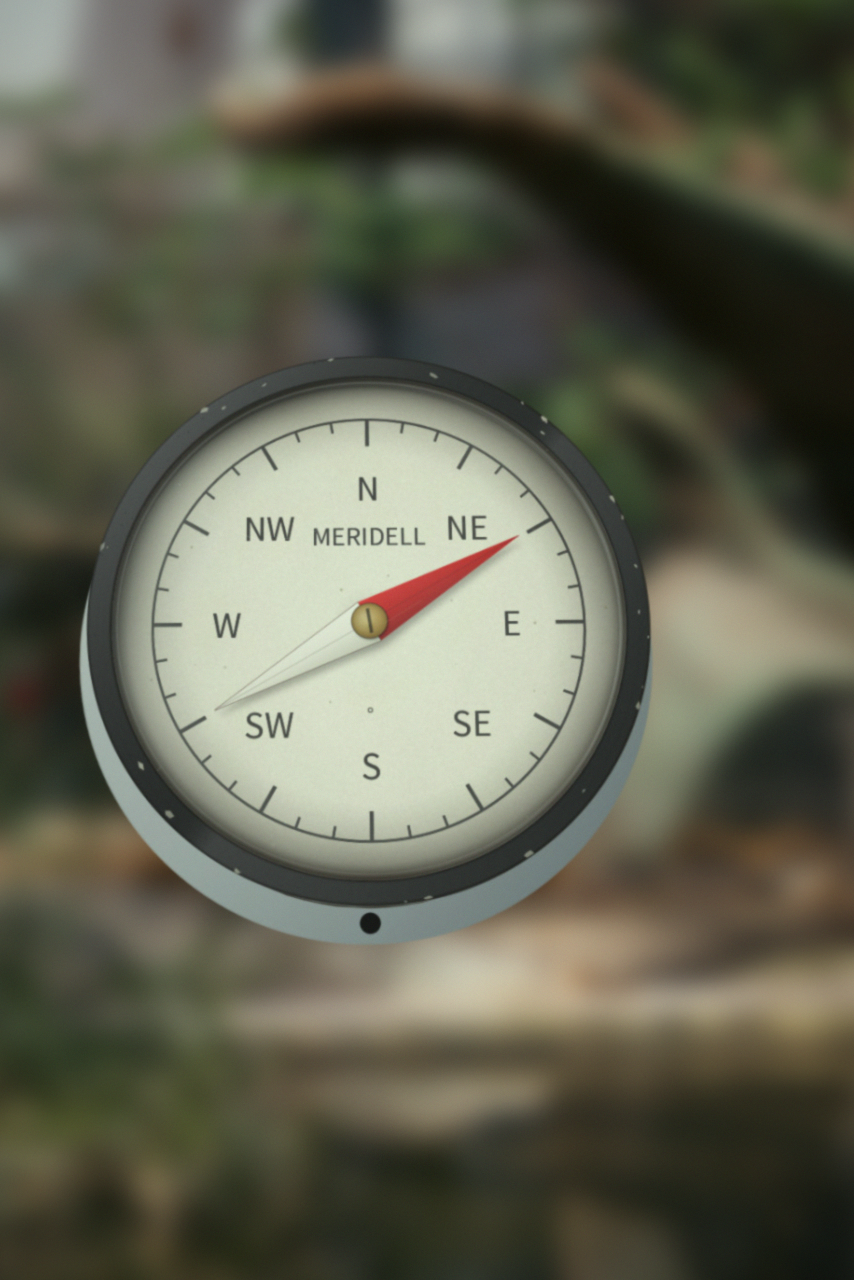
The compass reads 60 °
